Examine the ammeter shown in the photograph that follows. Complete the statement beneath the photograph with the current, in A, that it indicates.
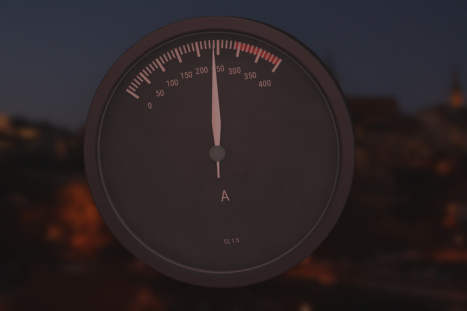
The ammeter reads 240 A
